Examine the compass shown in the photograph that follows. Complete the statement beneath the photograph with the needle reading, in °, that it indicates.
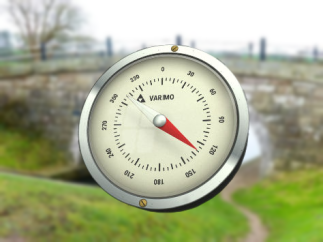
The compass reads 130 °
